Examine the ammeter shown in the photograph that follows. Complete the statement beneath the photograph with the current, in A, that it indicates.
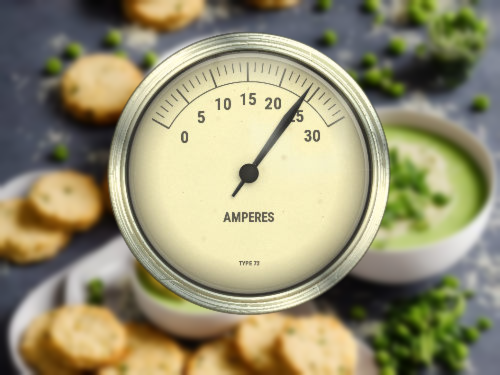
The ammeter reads 24 A
